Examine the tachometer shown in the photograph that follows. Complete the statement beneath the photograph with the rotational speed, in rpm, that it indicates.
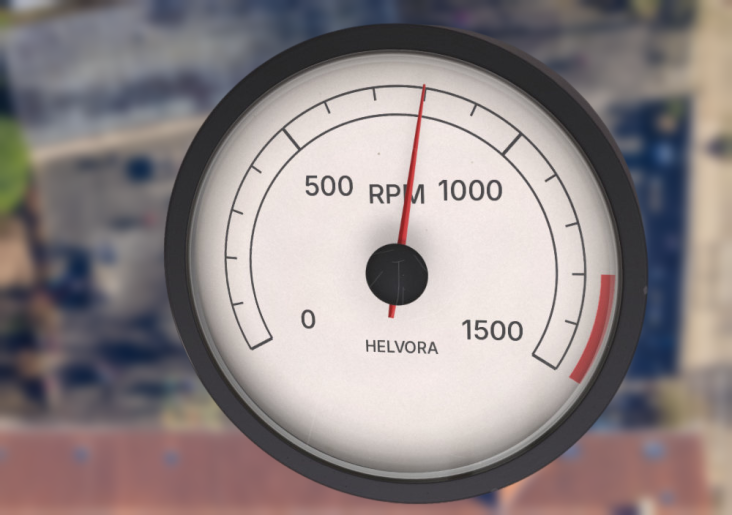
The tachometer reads 800 rpm
